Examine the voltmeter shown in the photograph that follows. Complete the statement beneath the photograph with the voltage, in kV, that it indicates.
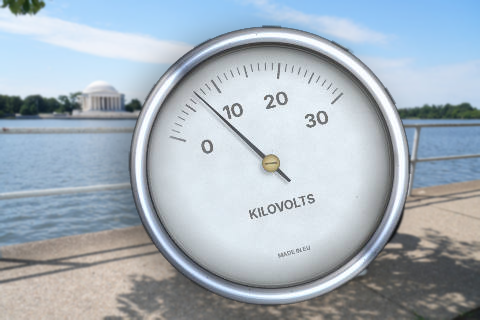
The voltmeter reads 7 kV
